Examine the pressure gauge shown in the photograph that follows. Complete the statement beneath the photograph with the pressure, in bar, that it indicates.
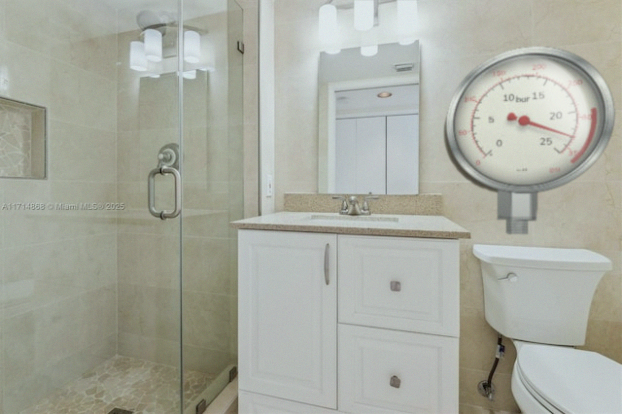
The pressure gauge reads 23 bar
